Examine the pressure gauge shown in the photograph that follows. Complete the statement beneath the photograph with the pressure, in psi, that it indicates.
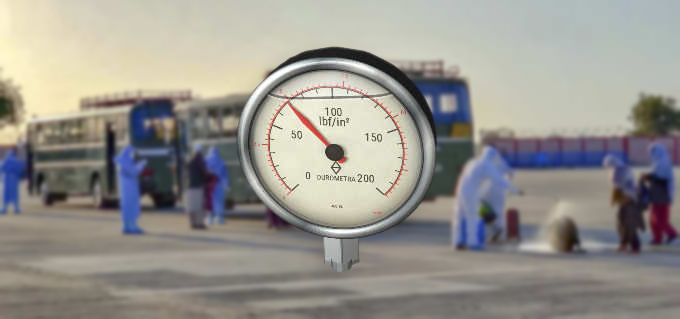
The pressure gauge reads 70 psi
